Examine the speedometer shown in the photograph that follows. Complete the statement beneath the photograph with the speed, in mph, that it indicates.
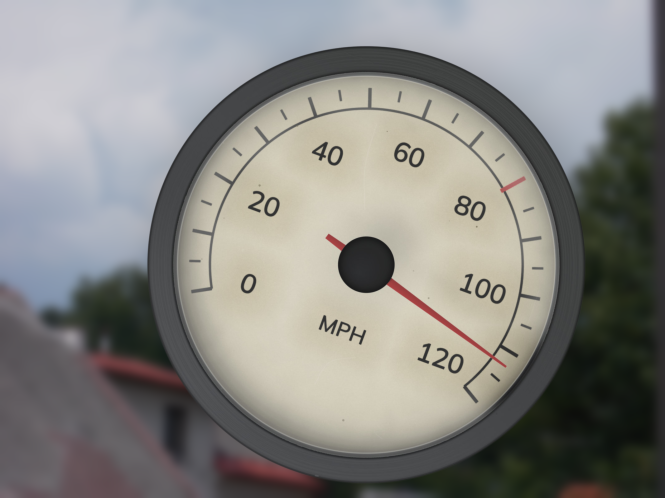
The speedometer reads 112.5 mph
